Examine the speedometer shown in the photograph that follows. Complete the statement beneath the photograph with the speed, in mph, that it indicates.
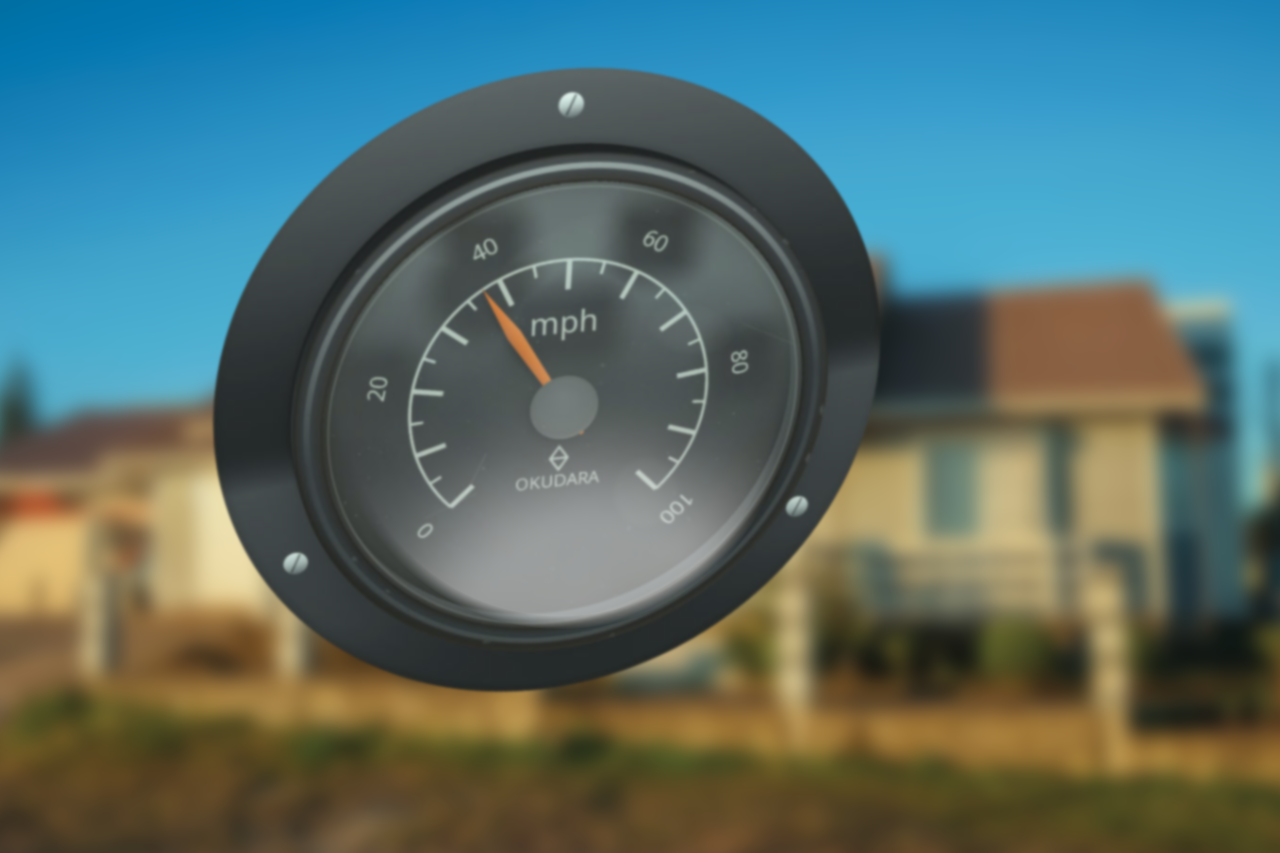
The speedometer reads 37.5 mph
